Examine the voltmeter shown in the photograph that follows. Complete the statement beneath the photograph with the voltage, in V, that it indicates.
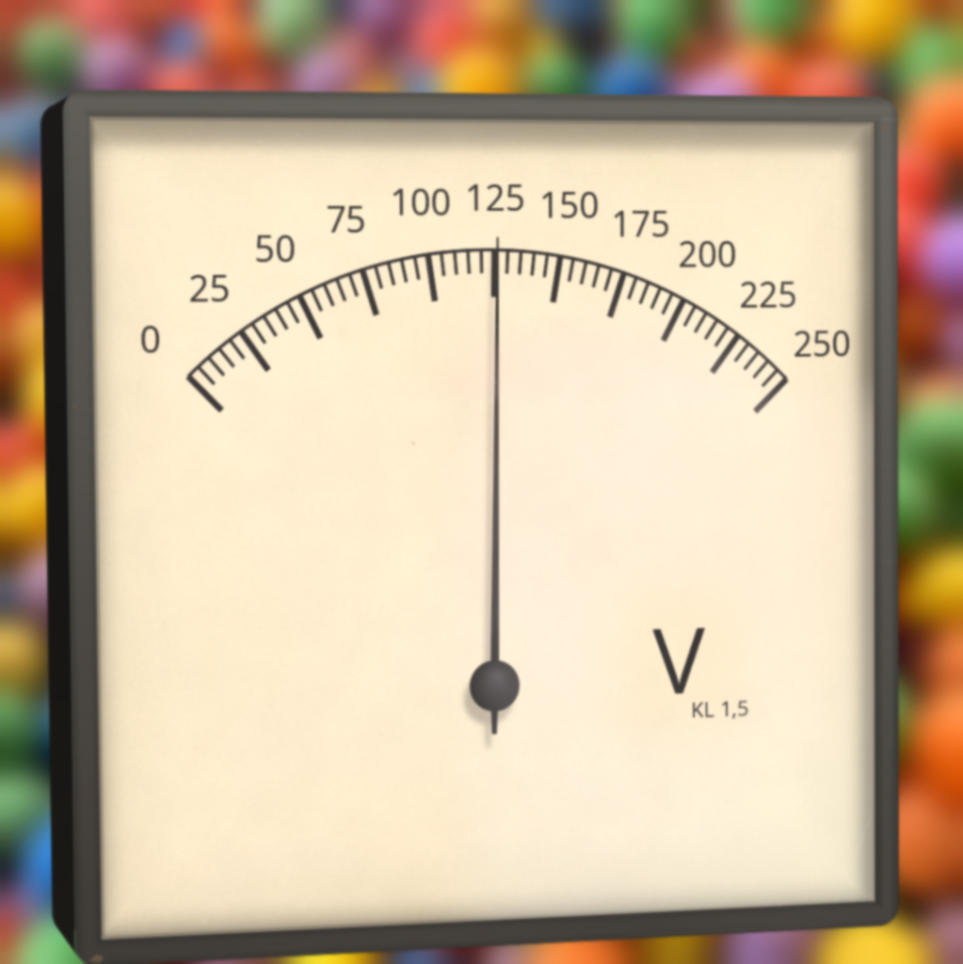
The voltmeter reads 125 V
